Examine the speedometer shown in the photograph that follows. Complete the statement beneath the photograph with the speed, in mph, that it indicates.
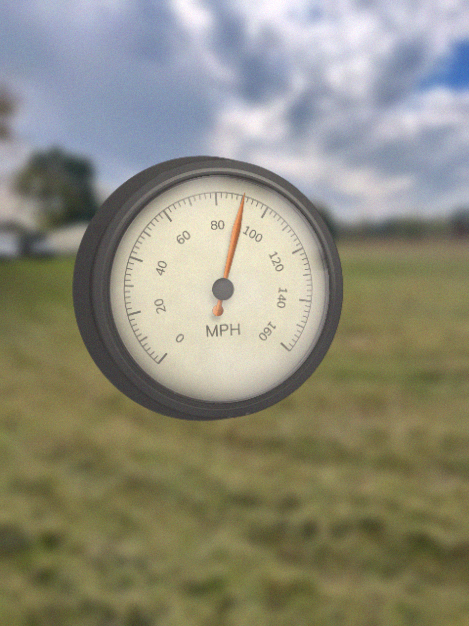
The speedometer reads 90 mph
